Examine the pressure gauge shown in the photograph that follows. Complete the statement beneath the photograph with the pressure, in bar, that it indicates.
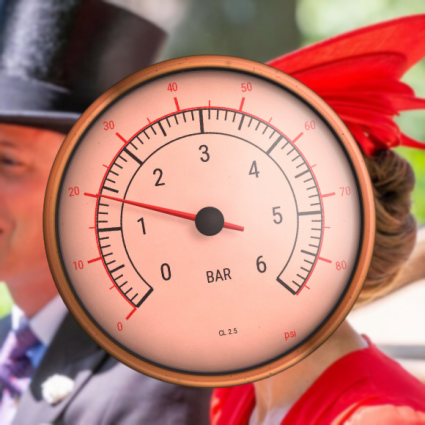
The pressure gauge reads 1.4 bar
